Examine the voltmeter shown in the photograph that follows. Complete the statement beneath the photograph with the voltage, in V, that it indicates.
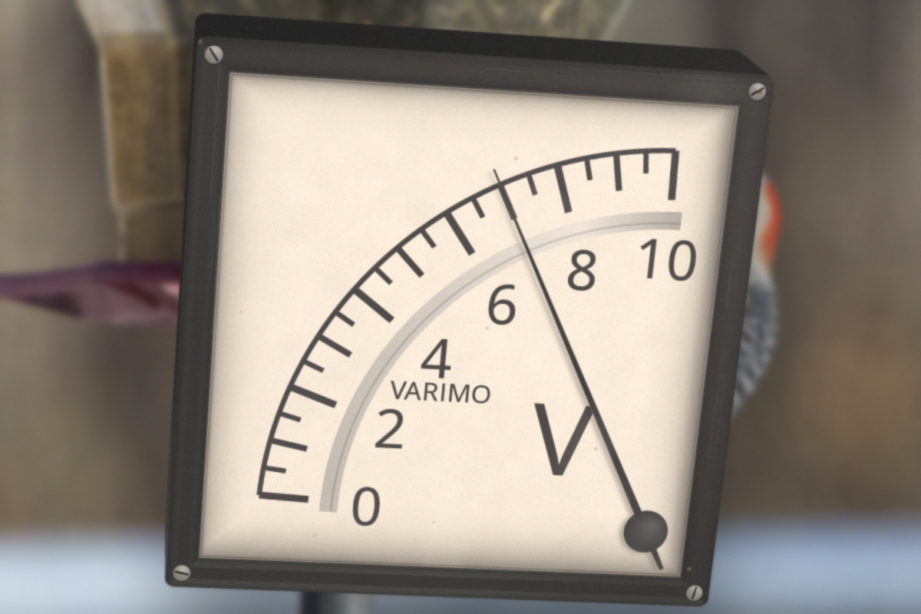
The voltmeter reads 7 V
